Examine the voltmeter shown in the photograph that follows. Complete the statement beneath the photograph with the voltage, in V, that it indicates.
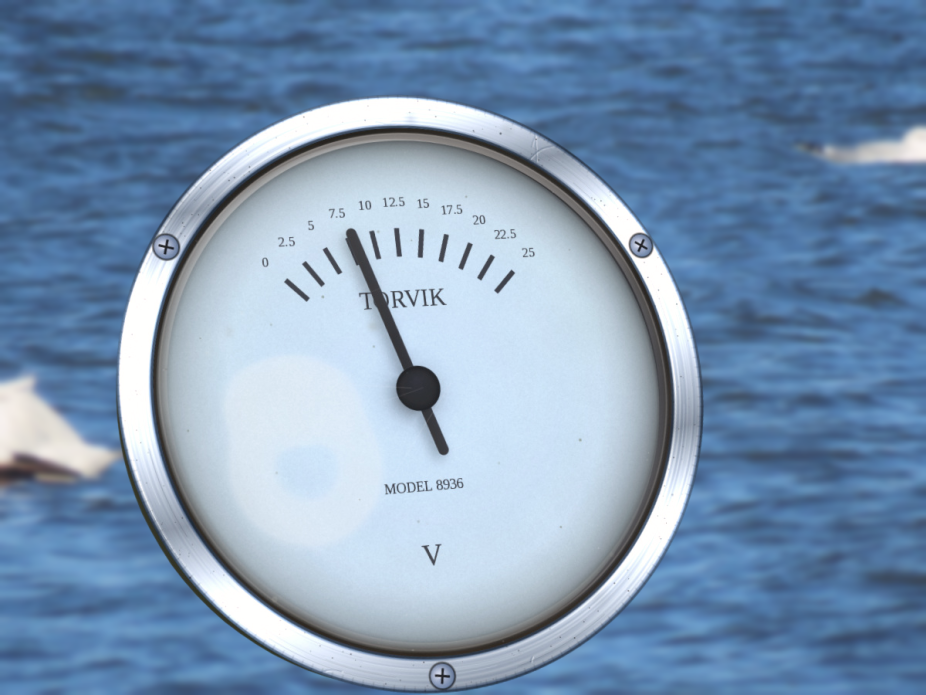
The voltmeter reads 7.5 V
